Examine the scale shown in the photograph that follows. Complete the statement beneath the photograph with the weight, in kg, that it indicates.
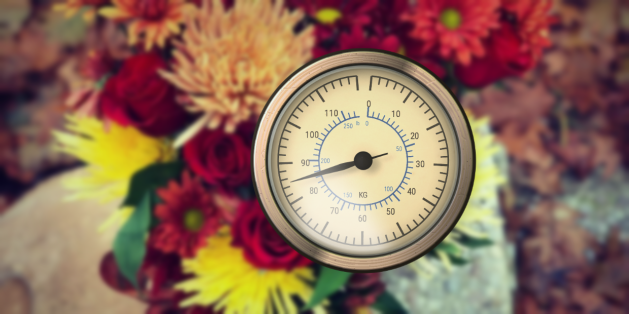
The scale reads 85 kg
